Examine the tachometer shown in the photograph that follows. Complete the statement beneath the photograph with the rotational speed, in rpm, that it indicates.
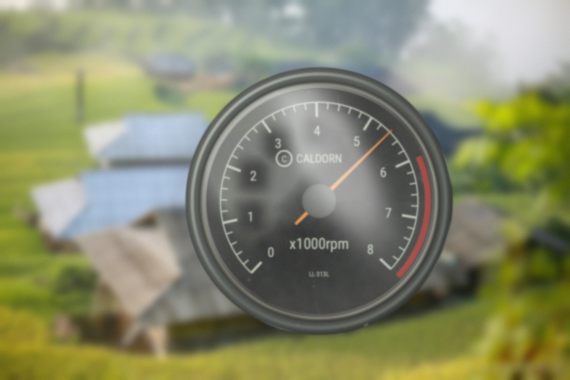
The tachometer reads 5400 rpm
